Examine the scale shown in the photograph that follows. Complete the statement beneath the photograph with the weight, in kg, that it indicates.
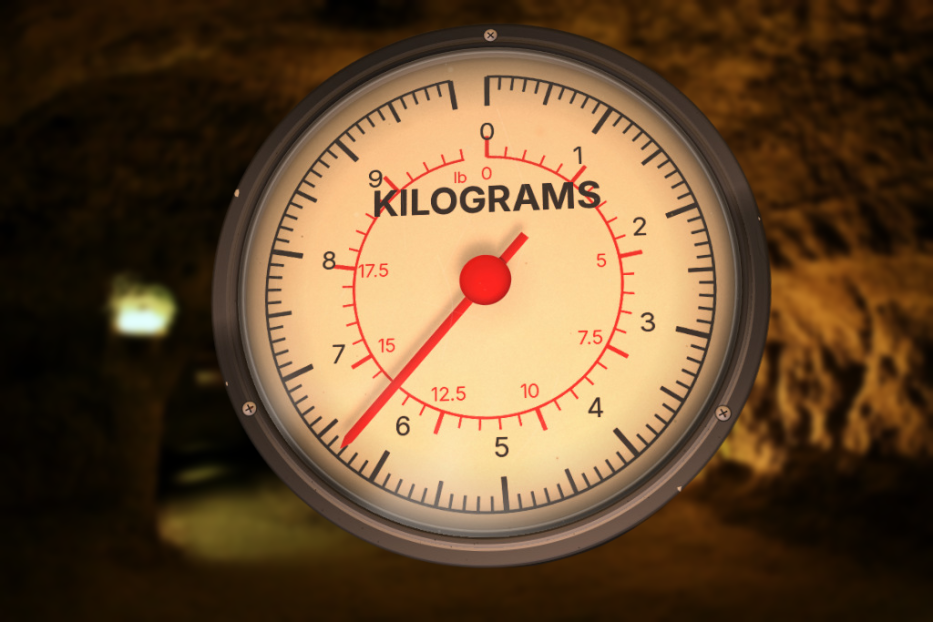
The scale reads 6.3 kg
